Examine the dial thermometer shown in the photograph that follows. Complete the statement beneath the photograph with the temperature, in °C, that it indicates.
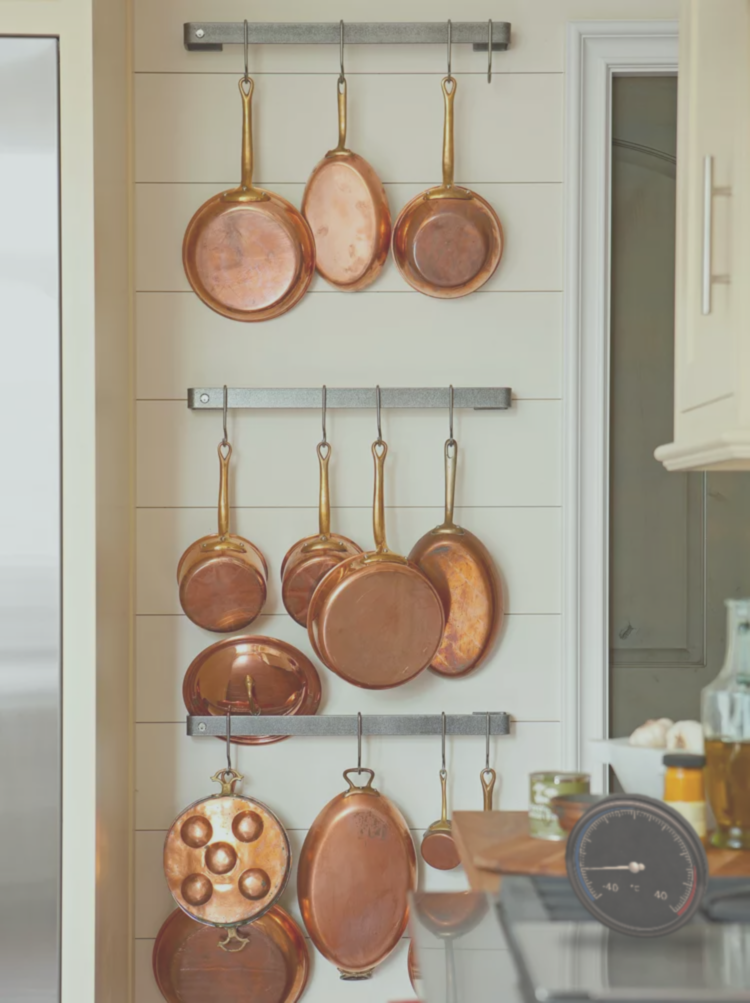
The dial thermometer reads -30 °C
